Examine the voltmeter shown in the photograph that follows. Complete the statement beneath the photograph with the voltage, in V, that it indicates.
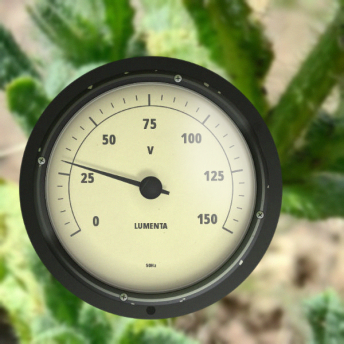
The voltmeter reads 30 V
